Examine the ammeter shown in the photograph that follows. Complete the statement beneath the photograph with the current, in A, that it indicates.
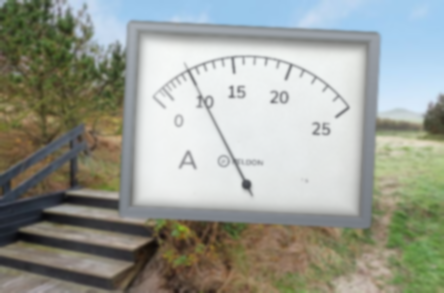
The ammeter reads 10 A
